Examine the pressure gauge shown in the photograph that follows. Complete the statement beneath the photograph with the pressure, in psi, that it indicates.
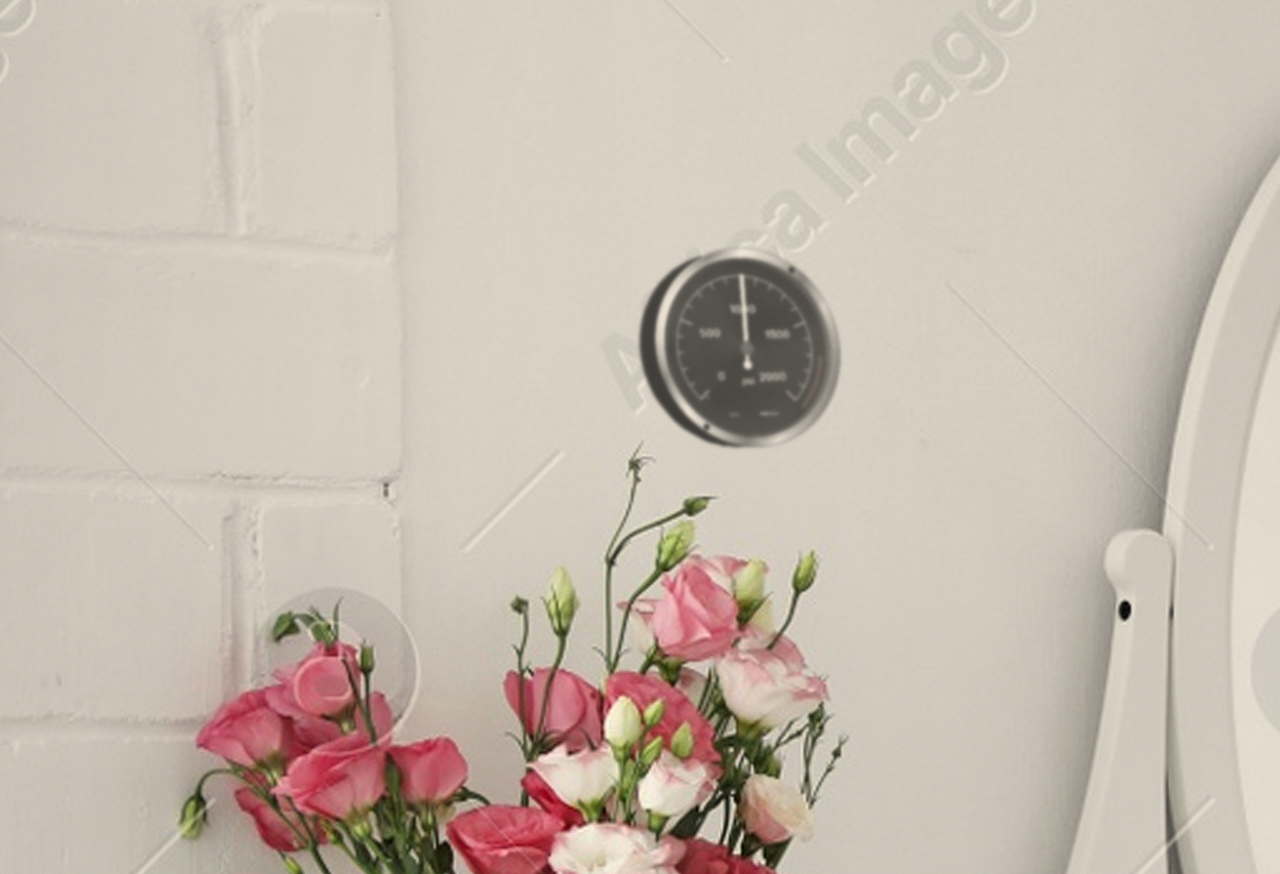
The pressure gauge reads 1000 psi
